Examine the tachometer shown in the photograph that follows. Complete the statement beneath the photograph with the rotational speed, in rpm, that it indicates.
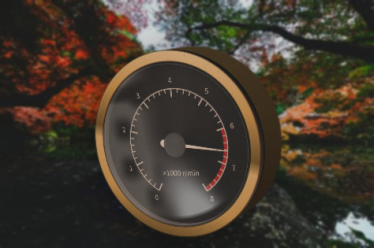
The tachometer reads 6600 rpm
